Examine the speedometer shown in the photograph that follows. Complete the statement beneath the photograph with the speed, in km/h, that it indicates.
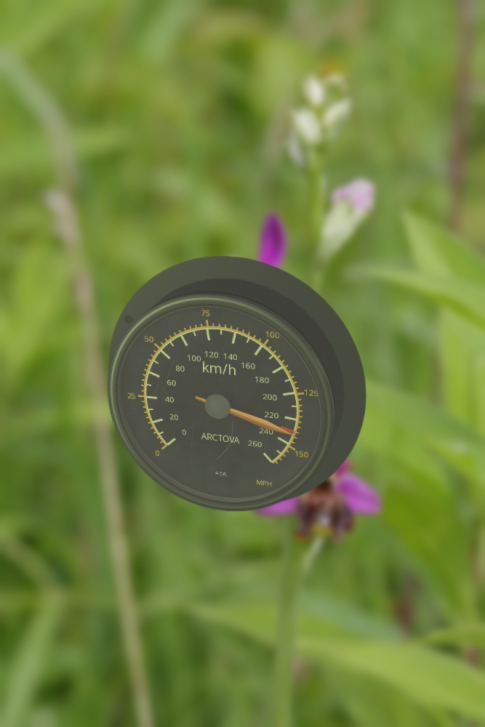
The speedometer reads 230 km/h
